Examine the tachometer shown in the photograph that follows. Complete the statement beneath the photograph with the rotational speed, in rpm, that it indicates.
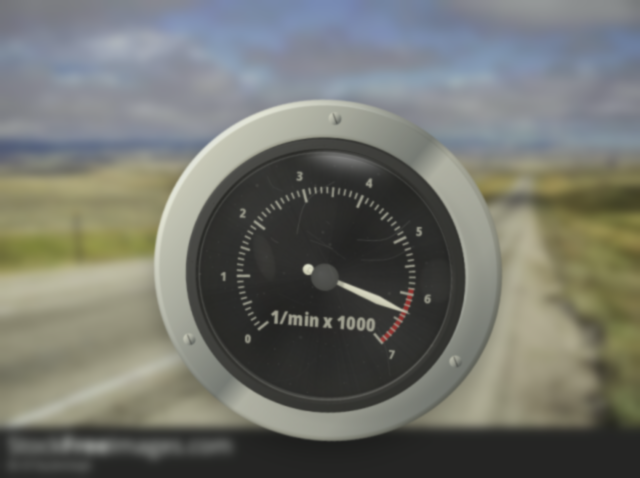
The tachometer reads 6300 rpm
